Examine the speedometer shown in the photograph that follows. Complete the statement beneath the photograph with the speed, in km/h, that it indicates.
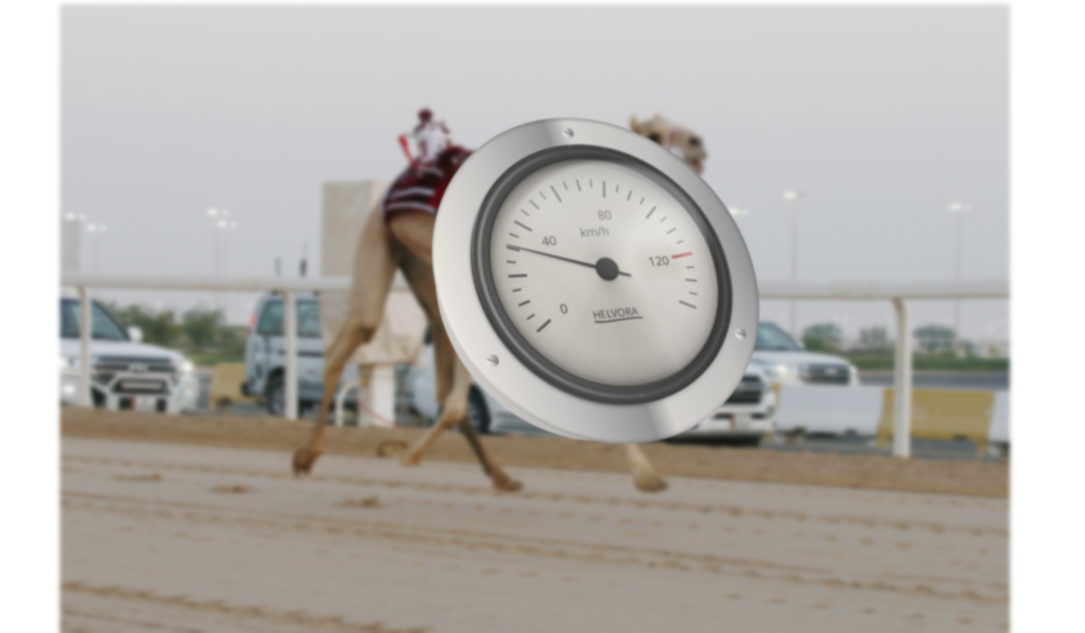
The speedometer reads 30 km/h
